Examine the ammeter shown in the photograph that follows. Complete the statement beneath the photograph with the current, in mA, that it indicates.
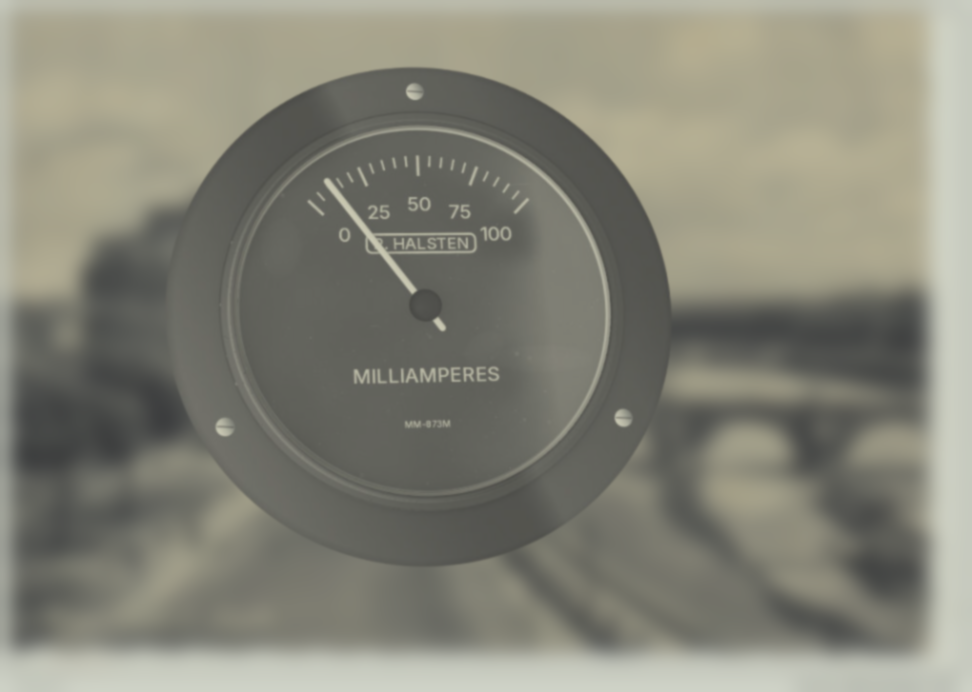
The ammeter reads 10 mA
